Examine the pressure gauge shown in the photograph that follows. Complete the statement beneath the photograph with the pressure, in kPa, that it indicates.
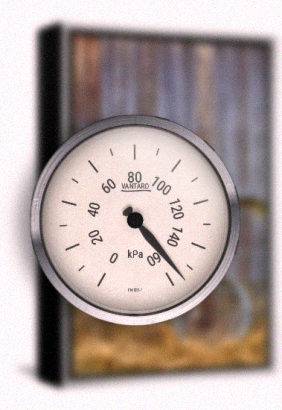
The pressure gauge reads 155 kPa
